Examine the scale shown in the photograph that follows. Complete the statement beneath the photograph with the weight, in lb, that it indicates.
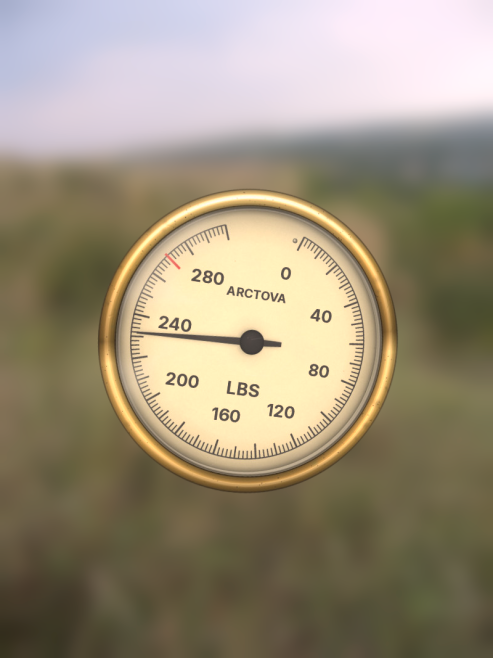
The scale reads 232 lb
